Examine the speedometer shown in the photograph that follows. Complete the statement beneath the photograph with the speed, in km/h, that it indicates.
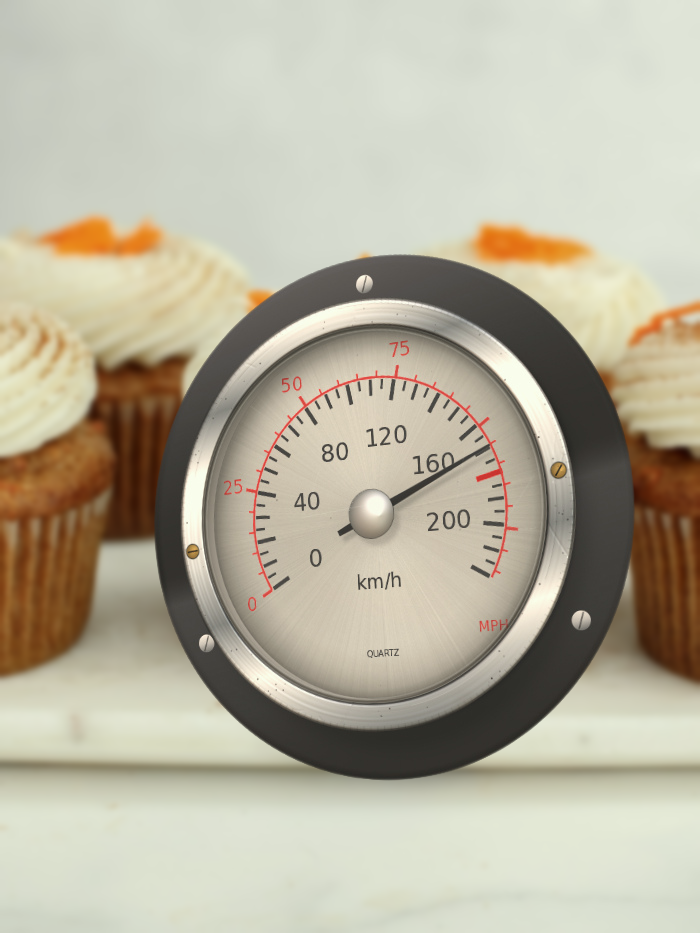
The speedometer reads 170 km/h
